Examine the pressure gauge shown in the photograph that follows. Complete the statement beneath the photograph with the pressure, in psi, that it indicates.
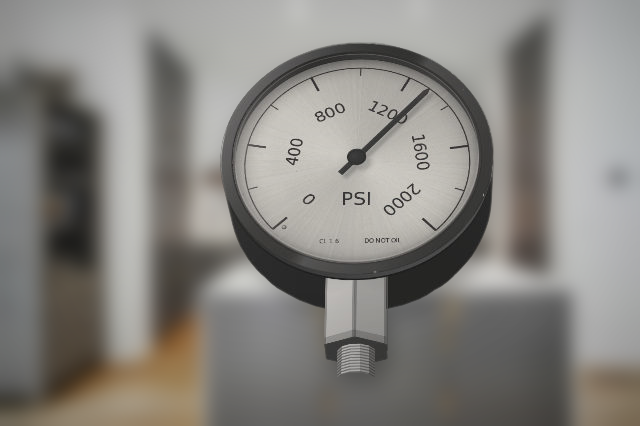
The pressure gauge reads 1300 psi
